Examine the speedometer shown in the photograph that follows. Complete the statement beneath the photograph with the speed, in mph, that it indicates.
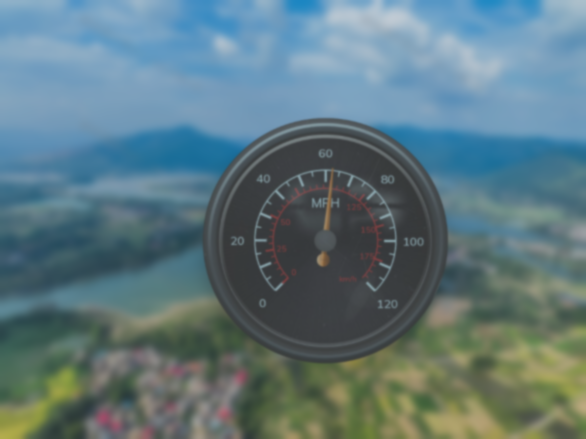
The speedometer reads 62.5 mph
